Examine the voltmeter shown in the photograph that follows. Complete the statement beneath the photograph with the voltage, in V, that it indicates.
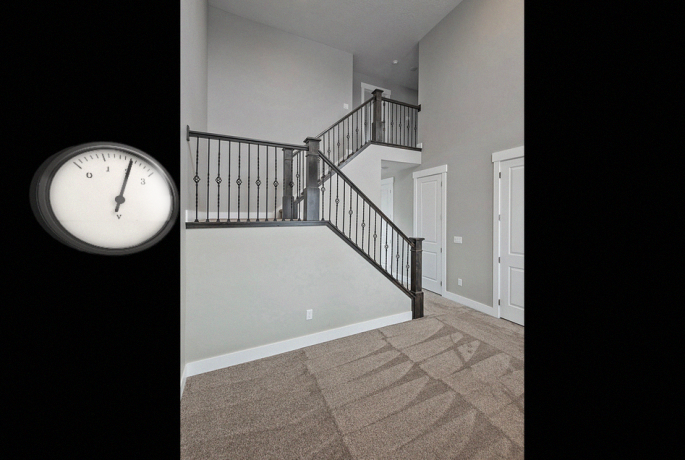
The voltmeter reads 2 V
